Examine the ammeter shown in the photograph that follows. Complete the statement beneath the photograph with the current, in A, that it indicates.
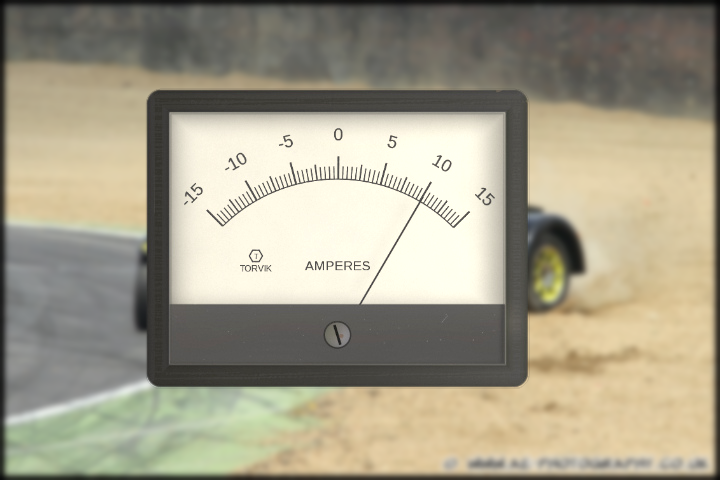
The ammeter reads 10 A
